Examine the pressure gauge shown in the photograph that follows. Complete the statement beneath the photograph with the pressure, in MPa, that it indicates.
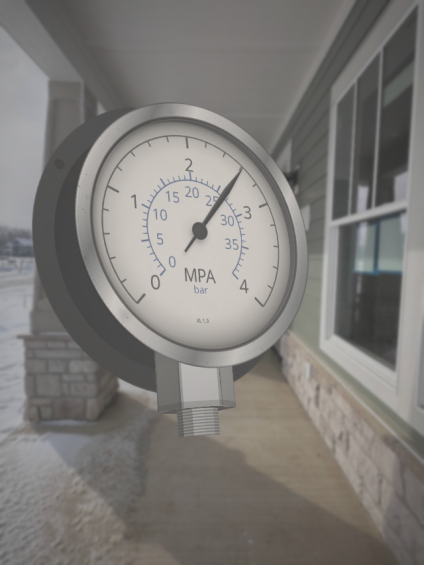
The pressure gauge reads 2.6 MPa
